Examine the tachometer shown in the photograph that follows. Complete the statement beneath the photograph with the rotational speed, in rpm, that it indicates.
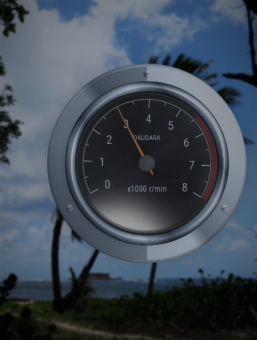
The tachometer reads 3000 rpm
